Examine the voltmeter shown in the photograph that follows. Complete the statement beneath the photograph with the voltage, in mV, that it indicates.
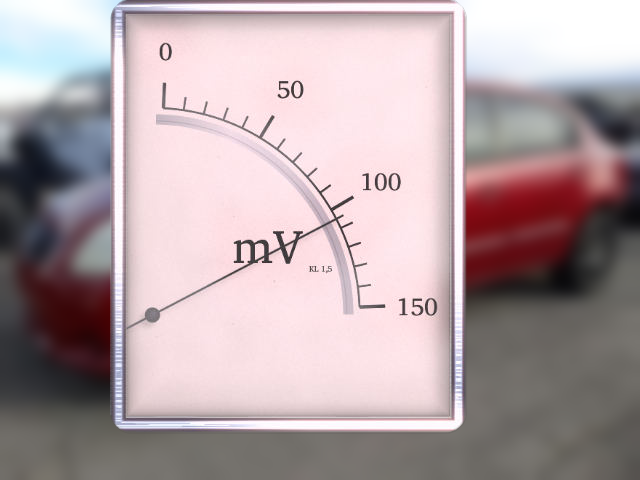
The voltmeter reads 105 mV
